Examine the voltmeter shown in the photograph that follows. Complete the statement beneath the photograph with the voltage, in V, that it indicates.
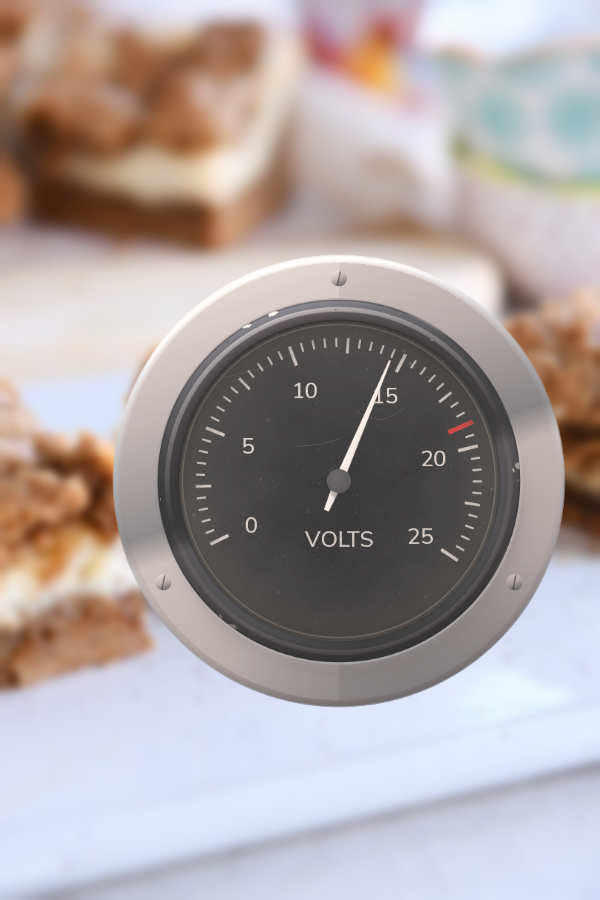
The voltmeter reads 14.5 V
